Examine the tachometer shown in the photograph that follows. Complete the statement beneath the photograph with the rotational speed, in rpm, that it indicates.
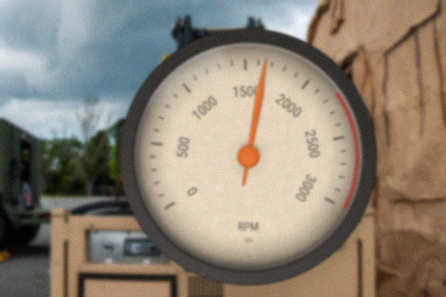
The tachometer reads 1650 rpm
